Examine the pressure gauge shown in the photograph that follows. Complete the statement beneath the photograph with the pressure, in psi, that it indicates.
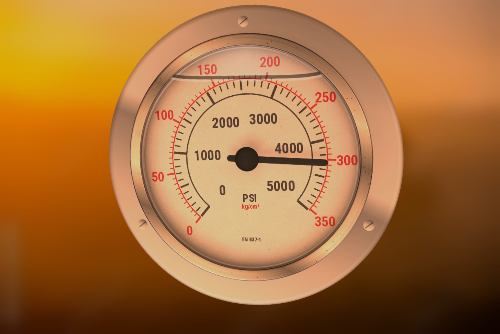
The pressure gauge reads 4300 psi
